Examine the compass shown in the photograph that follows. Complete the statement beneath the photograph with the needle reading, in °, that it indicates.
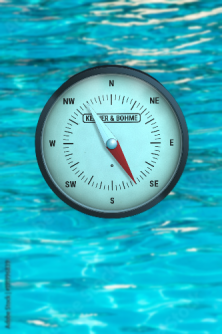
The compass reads 150 °
